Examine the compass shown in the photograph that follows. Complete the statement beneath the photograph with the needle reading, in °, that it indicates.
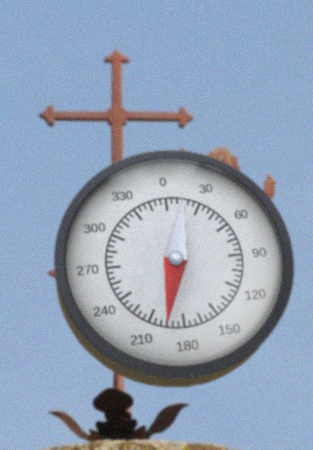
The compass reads 195 °
